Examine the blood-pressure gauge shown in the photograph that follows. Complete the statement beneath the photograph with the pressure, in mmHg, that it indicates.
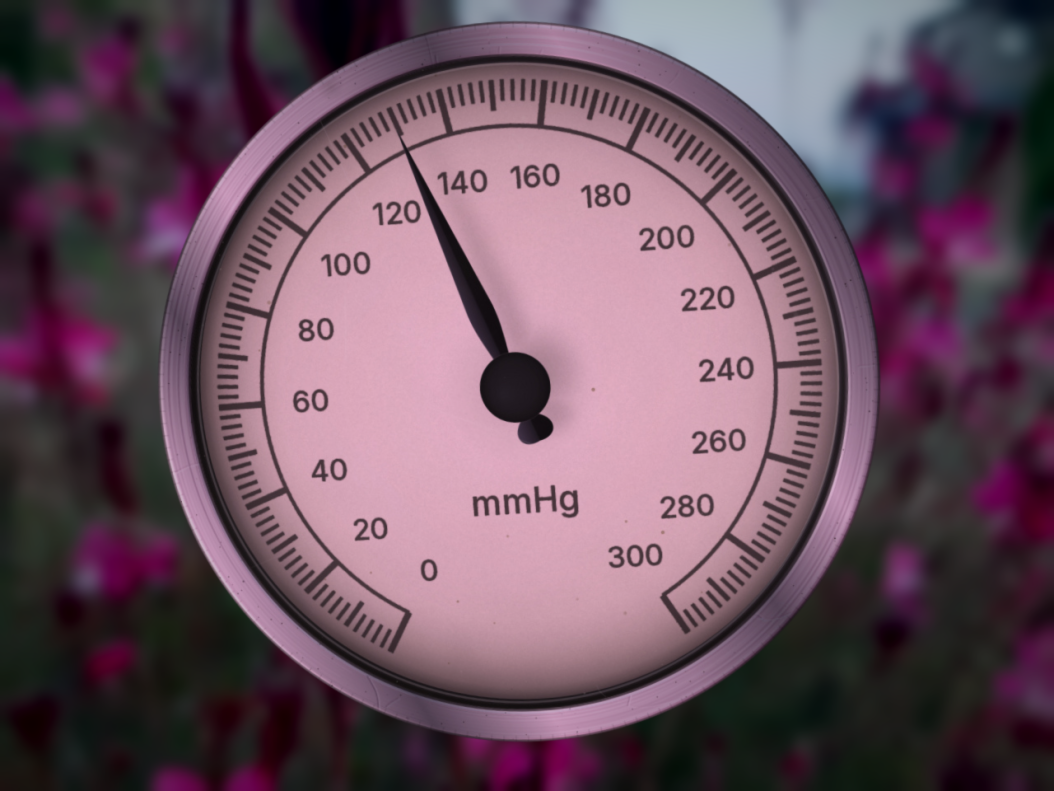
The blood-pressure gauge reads 130 mmHg
